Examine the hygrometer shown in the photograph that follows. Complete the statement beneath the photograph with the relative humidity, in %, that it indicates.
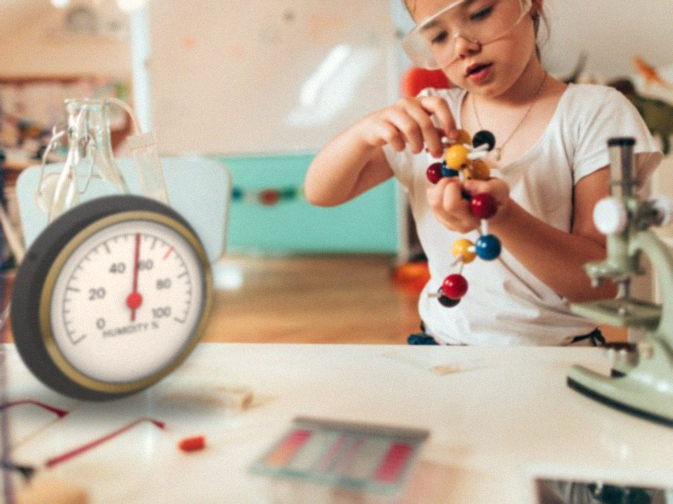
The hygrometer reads 52 %
